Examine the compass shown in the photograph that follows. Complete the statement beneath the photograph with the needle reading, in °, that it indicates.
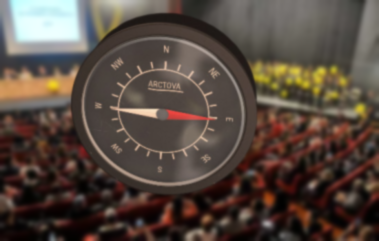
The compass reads 90 °
